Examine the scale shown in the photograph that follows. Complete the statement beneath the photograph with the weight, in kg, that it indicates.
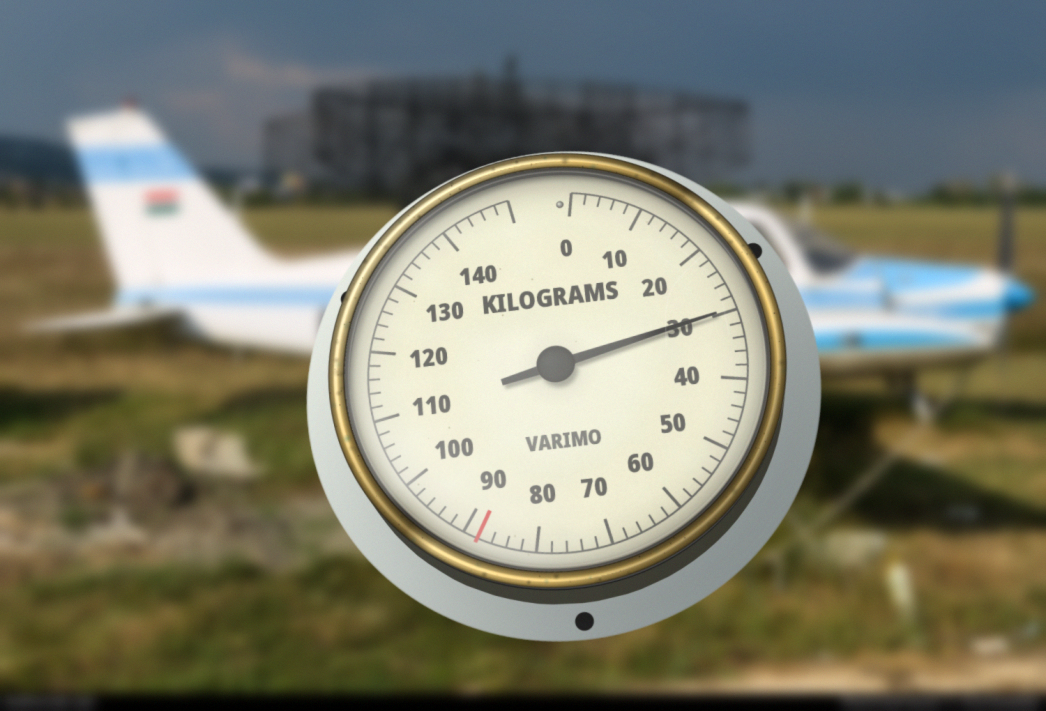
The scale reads 30 kg
